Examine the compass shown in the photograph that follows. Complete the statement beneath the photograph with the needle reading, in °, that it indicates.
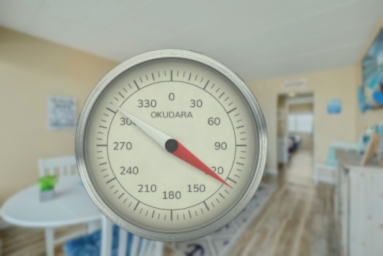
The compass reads 125 °
